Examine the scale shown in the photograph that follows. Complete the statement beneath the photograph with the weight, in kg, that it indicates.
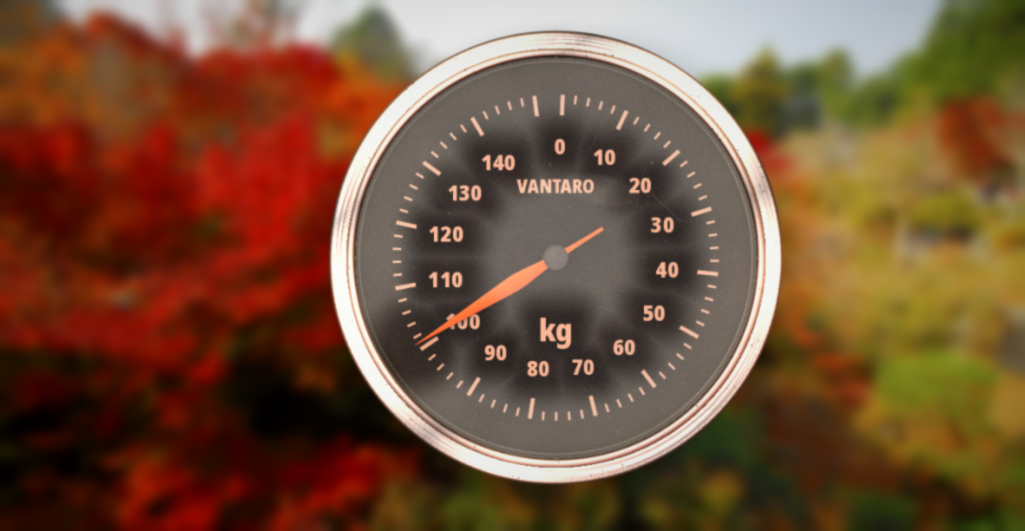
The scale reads 101 kg
